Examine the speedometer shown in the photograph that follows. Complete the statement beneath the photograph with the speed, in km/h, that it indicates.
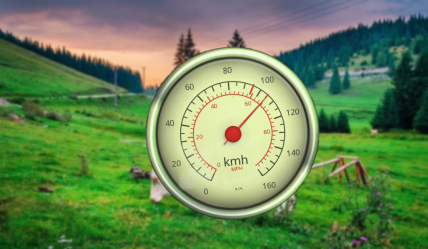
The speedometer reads 105 km/h
